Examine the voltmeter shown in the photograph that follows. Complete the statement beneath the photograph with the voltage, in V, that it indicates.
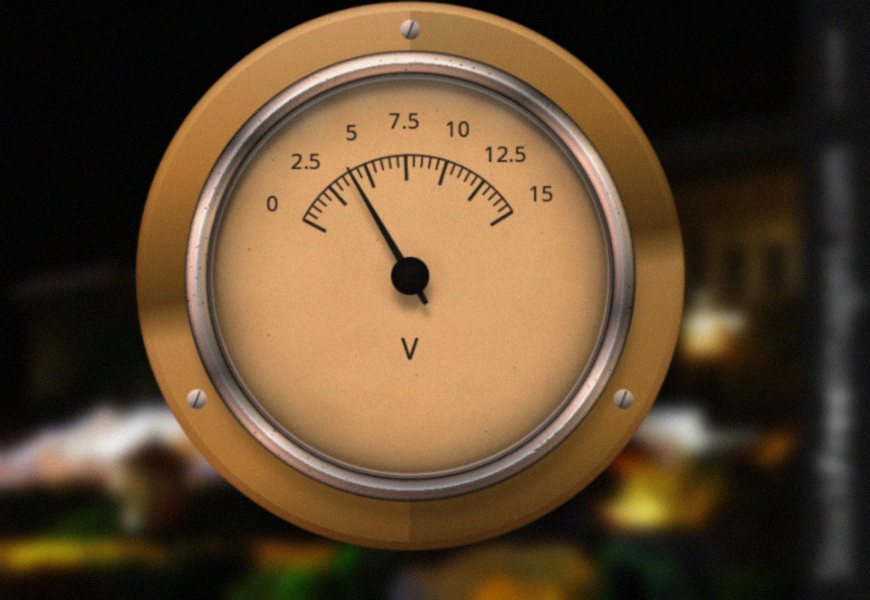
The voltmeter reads 4 V
